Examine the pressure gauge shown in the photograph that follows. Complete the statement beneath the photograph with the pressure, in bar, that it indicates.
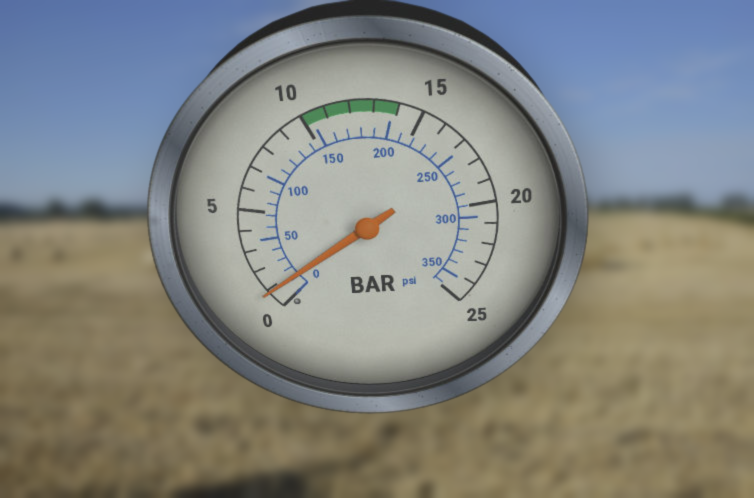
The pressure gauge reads 1 bar
